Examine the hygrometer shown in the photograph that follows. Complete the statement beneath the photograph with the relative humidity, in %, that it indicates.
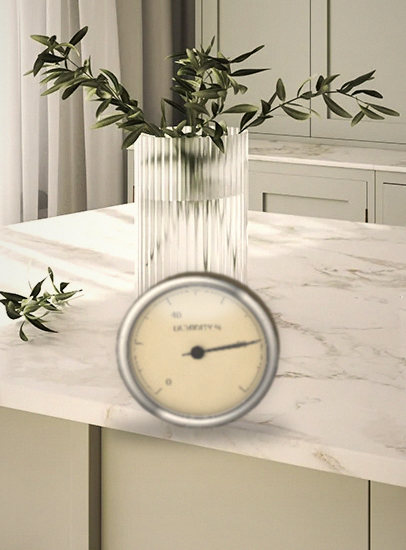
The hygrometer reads 80 %
